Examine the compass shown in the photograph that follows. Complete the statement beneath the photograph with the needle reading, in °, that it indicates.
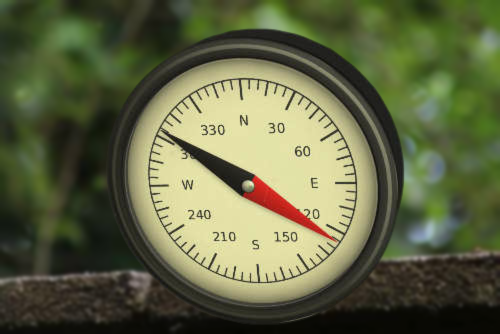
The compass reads 125 °
